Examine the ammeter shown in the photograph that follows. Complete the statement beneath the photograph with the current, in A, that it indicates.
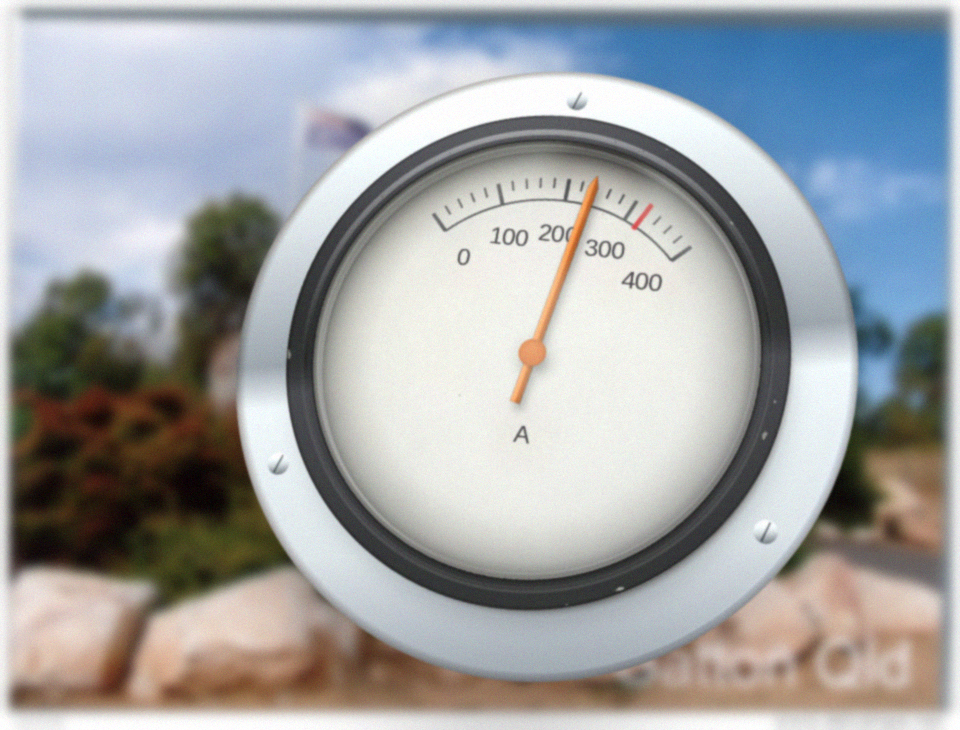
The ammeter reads 240 A
